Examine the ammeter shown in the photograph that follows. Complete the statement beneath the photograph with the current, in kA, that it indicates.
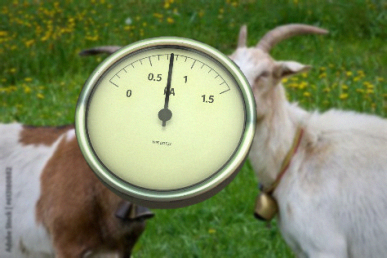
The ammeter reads 0.75 kA
